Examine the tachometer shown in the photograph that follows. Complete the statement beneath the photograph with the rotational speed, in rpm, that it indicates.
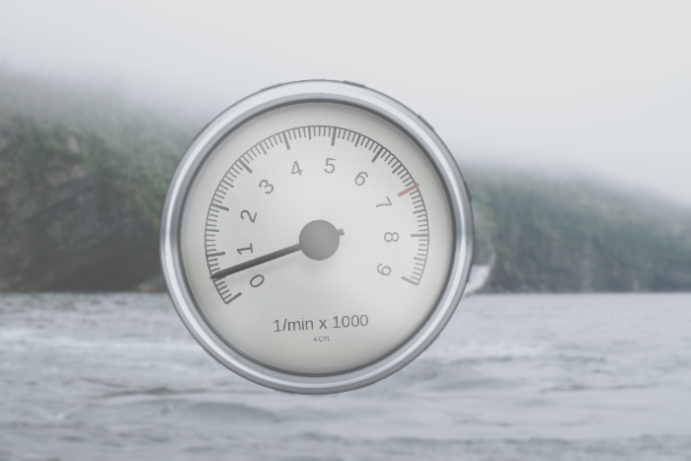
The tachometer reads 600 rpm
